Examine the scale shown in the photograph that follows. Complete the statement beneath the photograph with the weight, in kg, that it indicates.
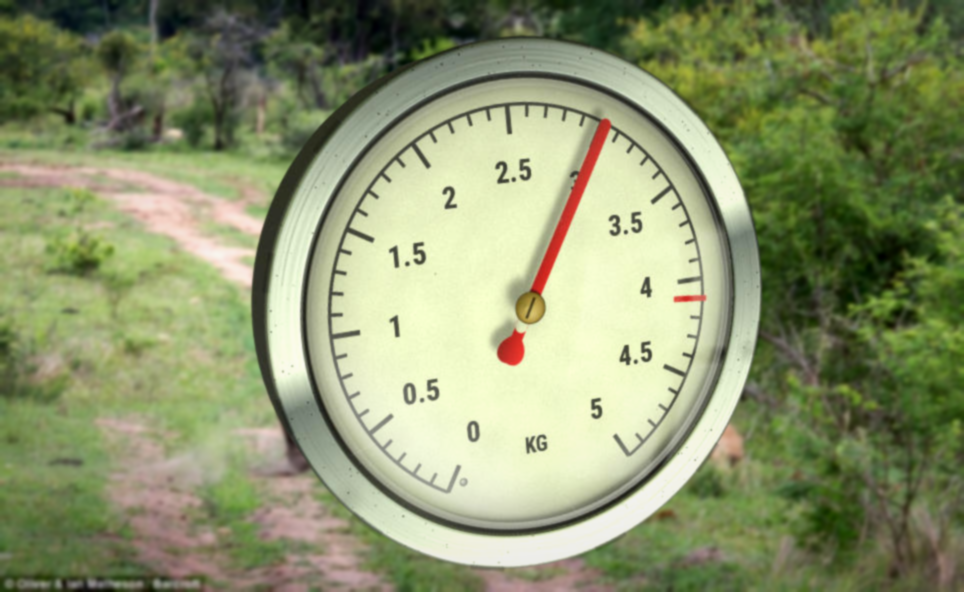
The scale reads 3 kg
